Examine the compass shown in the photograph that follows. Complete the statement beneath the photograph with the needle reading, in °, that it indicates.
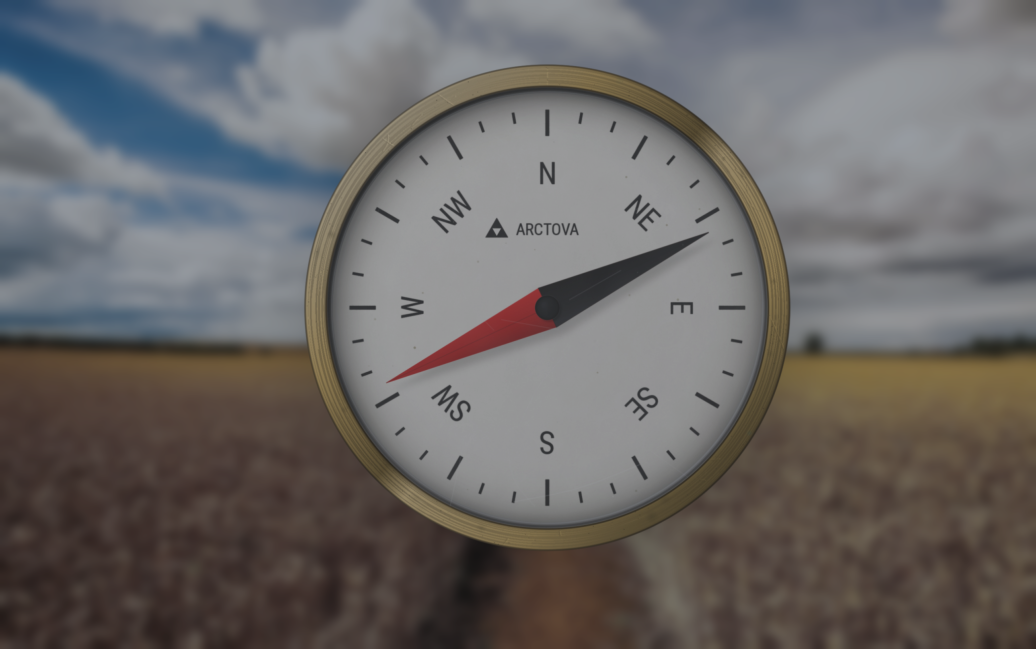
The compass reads 245 °
